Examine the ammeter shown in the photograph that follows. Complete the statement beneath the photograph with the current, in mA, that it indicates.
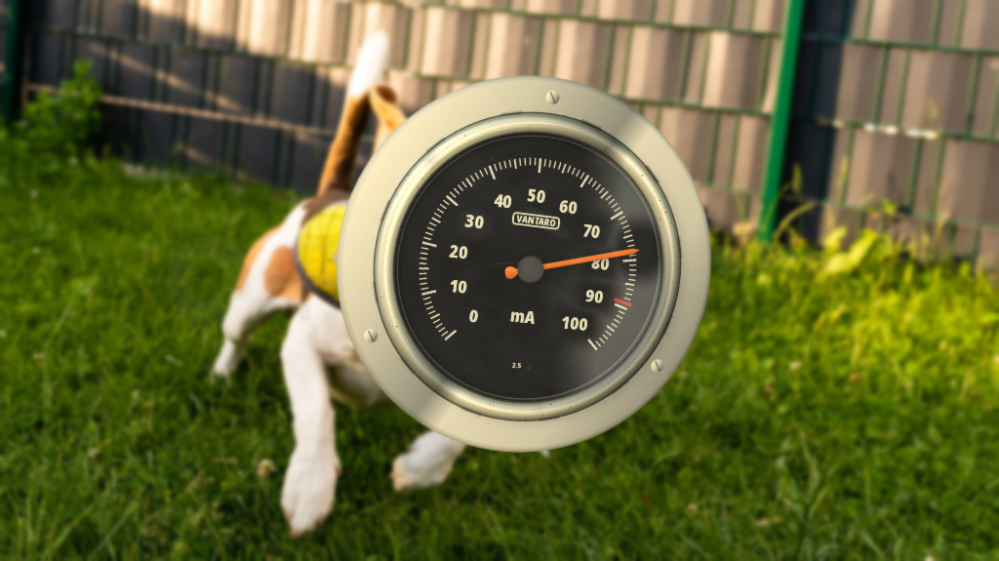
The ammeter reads 78 mA
